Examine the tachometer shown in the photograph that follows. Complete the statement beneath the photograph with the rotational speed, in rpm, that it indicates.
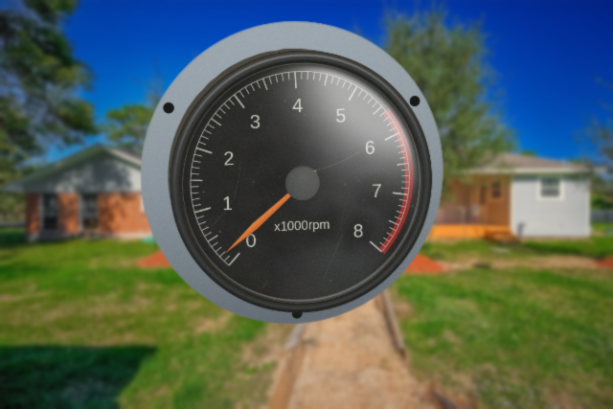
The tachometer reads 200 rpm
